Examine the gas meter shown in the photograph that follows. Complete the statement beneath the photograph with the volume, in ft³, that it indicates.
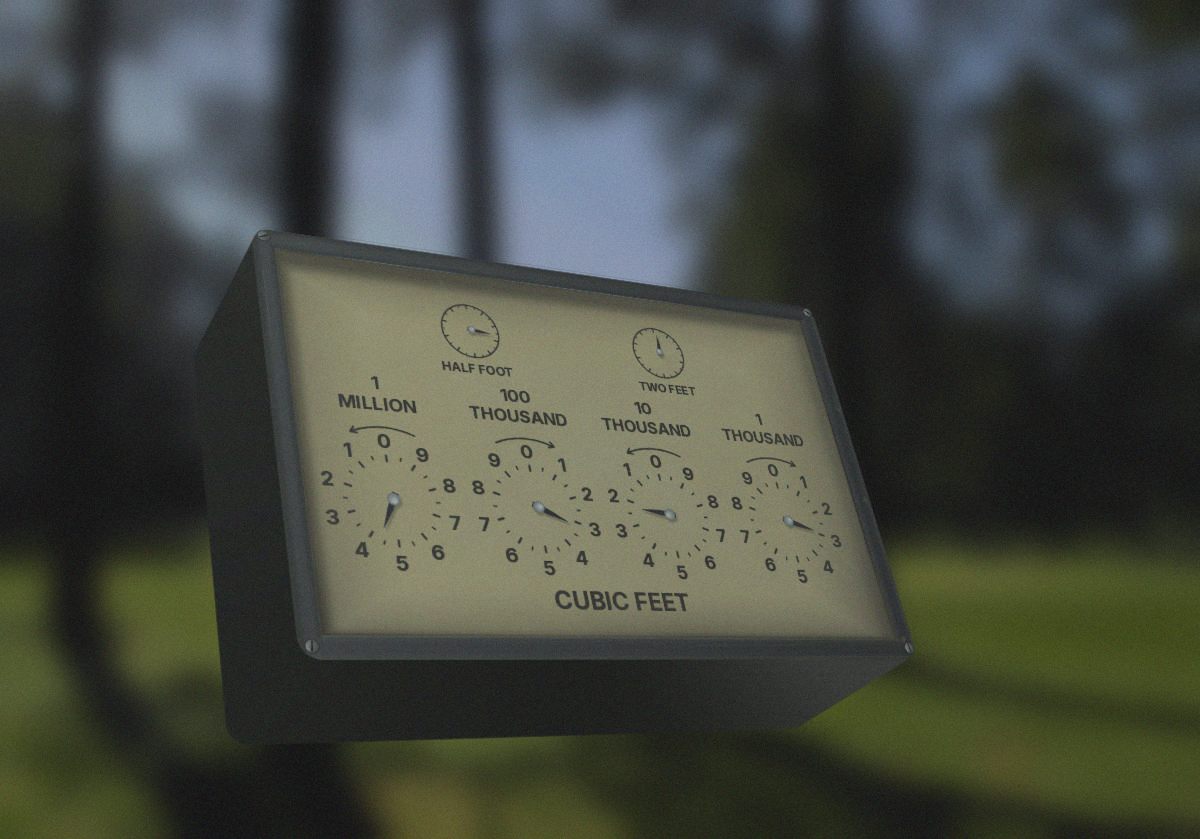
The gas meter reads 432300 ft³
